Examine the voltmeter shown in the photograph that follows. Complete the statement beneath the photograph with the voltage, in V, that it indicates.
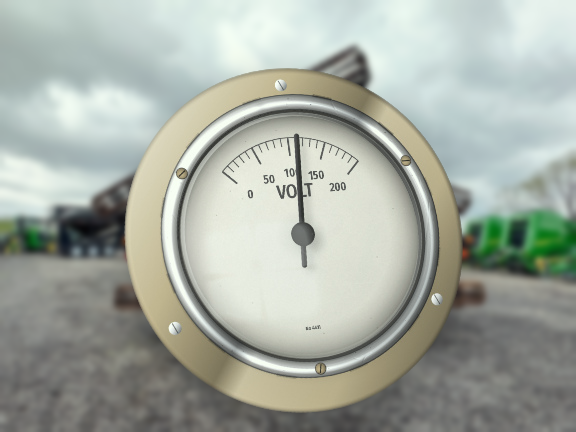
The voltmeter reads 110 V
